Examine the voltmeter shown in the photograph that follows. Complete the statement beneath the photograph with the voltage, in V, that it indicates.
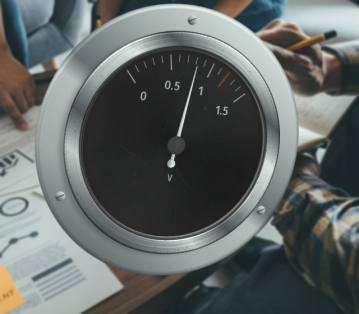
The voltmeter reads 0.8 V
